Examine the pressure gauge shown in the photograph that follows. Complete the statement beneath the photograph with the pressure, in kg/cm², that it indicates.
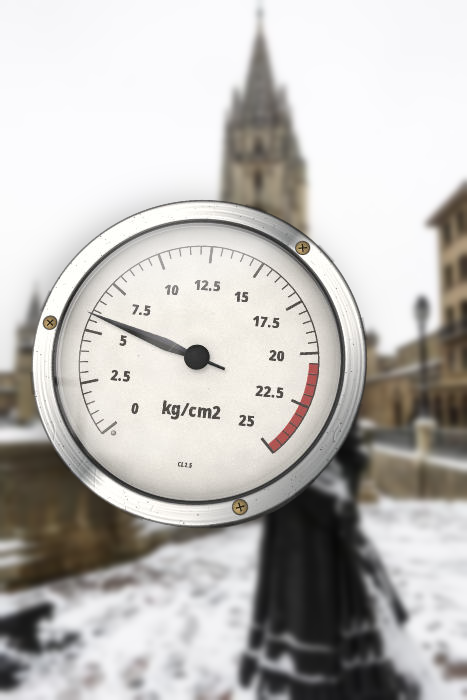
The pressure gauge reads 5.75 kg/cm²
